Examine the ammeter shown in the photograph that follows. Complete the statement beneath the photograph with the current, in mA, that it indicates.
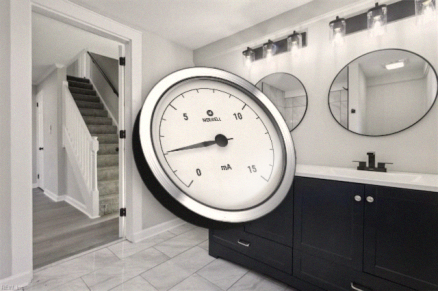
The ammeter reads 2 mA
